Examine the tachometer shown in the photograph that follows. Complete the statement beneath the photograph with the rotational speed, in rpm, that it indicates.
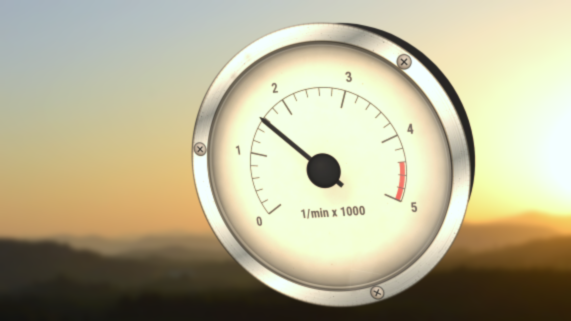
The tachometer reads 1600 rpm
